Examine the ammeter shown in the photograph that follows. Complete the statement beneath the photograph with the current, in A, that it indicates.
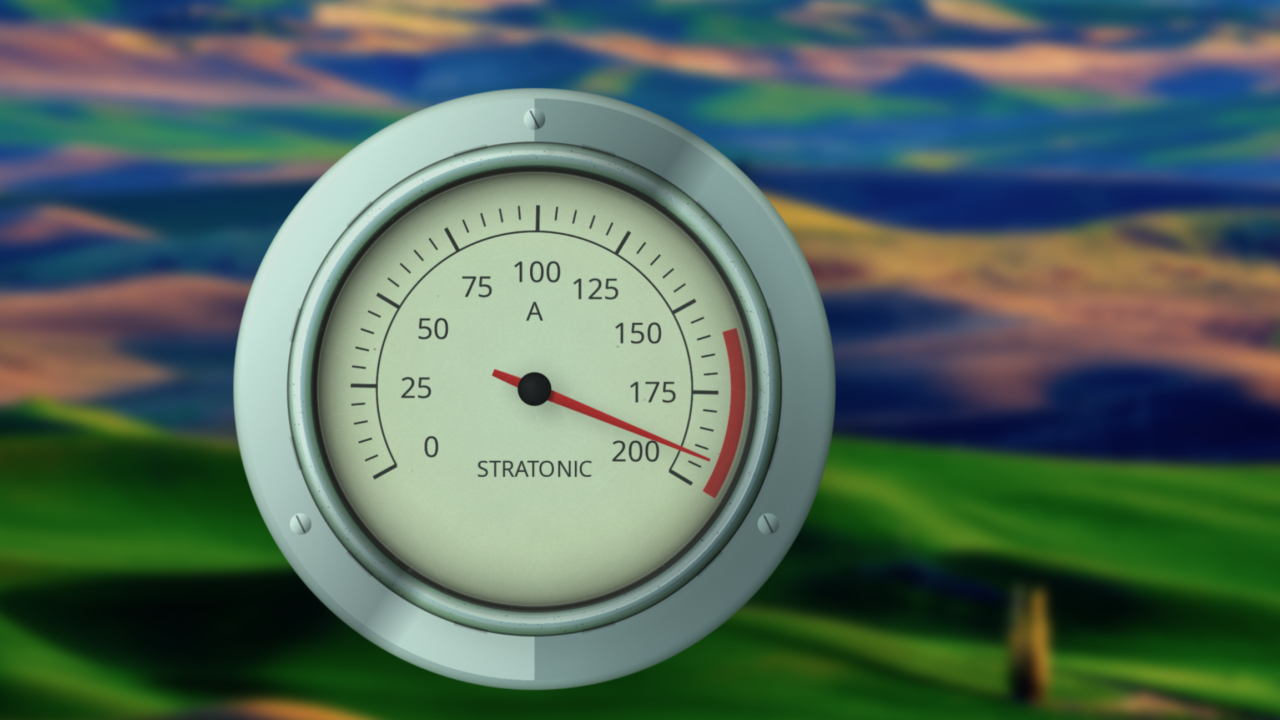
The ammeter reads 192.5 A
